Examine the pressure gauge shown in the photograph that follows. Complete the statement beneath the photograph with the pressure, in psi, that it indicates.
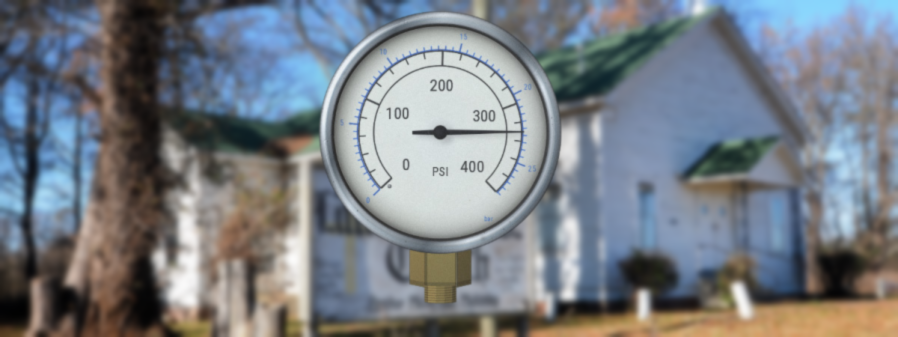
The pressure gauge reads 330 psi
